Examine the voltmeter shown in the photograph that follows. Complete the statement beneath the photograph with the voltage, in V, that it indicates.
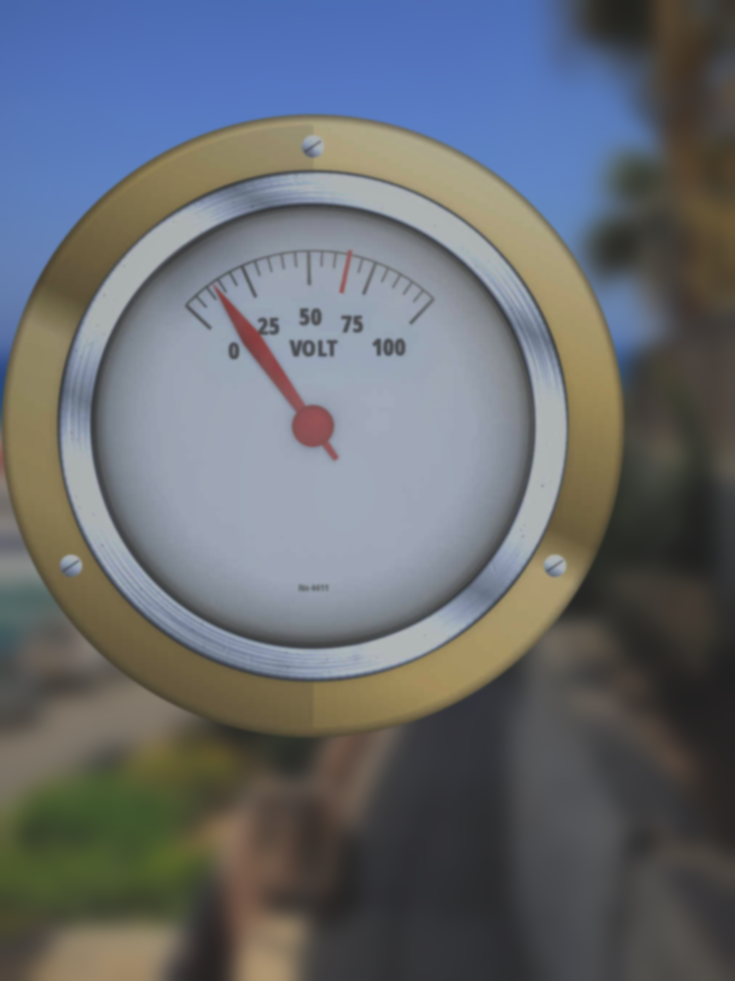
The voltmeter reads 12.5 V
